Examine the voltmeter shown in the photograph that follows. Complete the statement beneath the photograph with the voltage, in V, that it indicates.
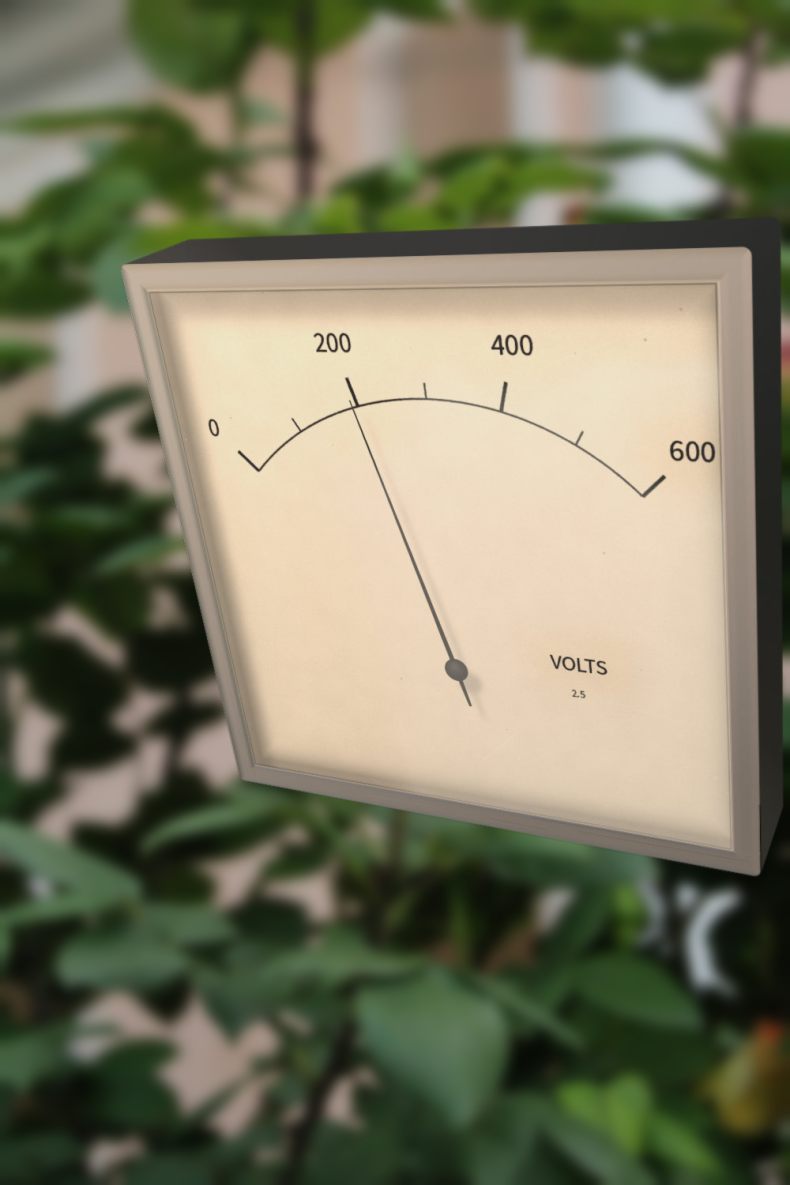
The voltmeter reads 200 V
